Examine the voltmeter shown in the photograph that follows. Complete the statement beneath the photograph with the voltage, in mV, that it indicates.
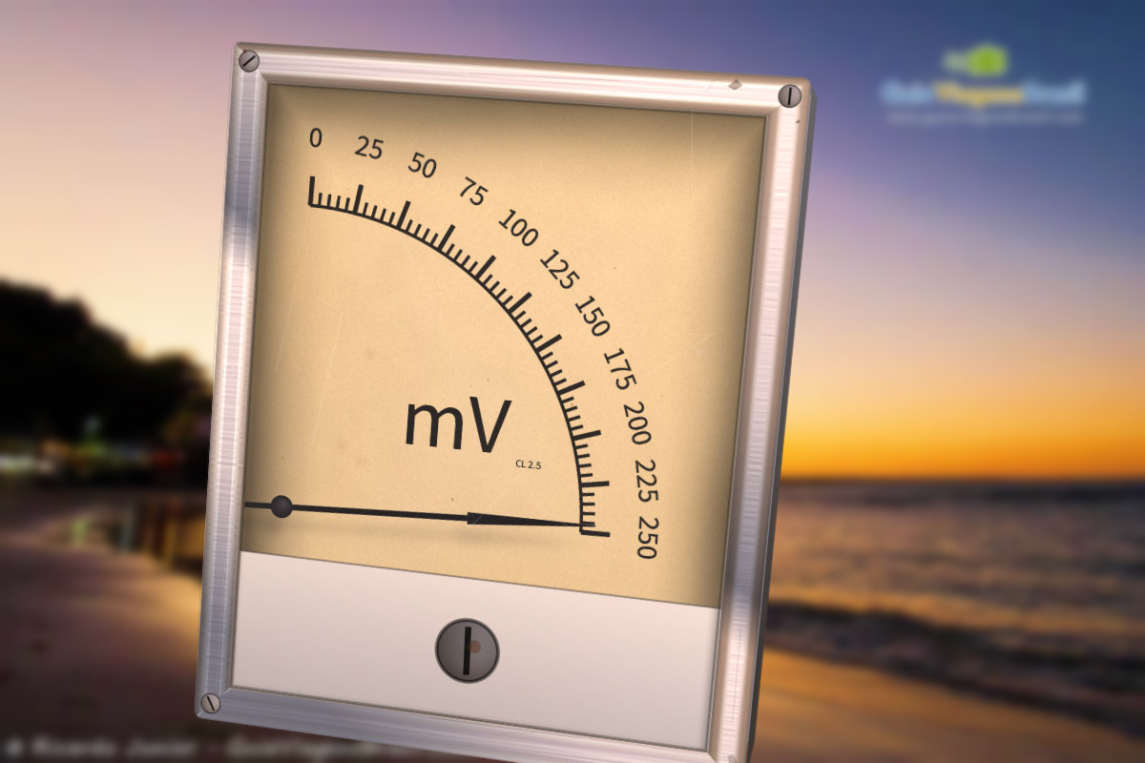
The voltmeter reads 245 mV
